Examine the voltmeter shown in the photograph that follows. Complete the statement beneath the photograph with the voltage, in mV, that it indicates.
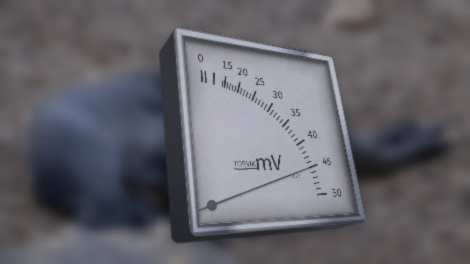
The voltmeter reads 45 mV
